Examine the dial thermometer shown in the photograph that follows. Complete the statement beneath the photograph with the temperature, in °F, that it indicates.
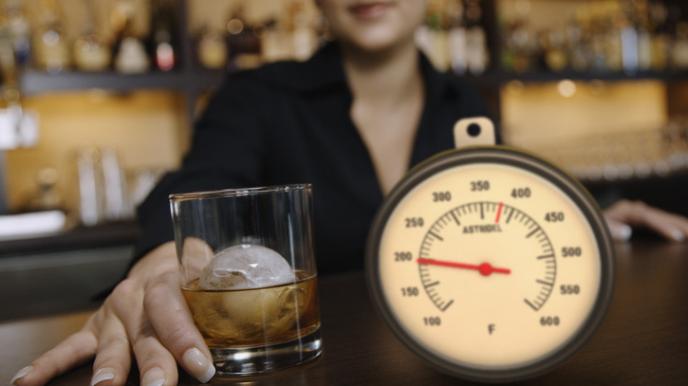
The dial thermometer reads 200 °F
